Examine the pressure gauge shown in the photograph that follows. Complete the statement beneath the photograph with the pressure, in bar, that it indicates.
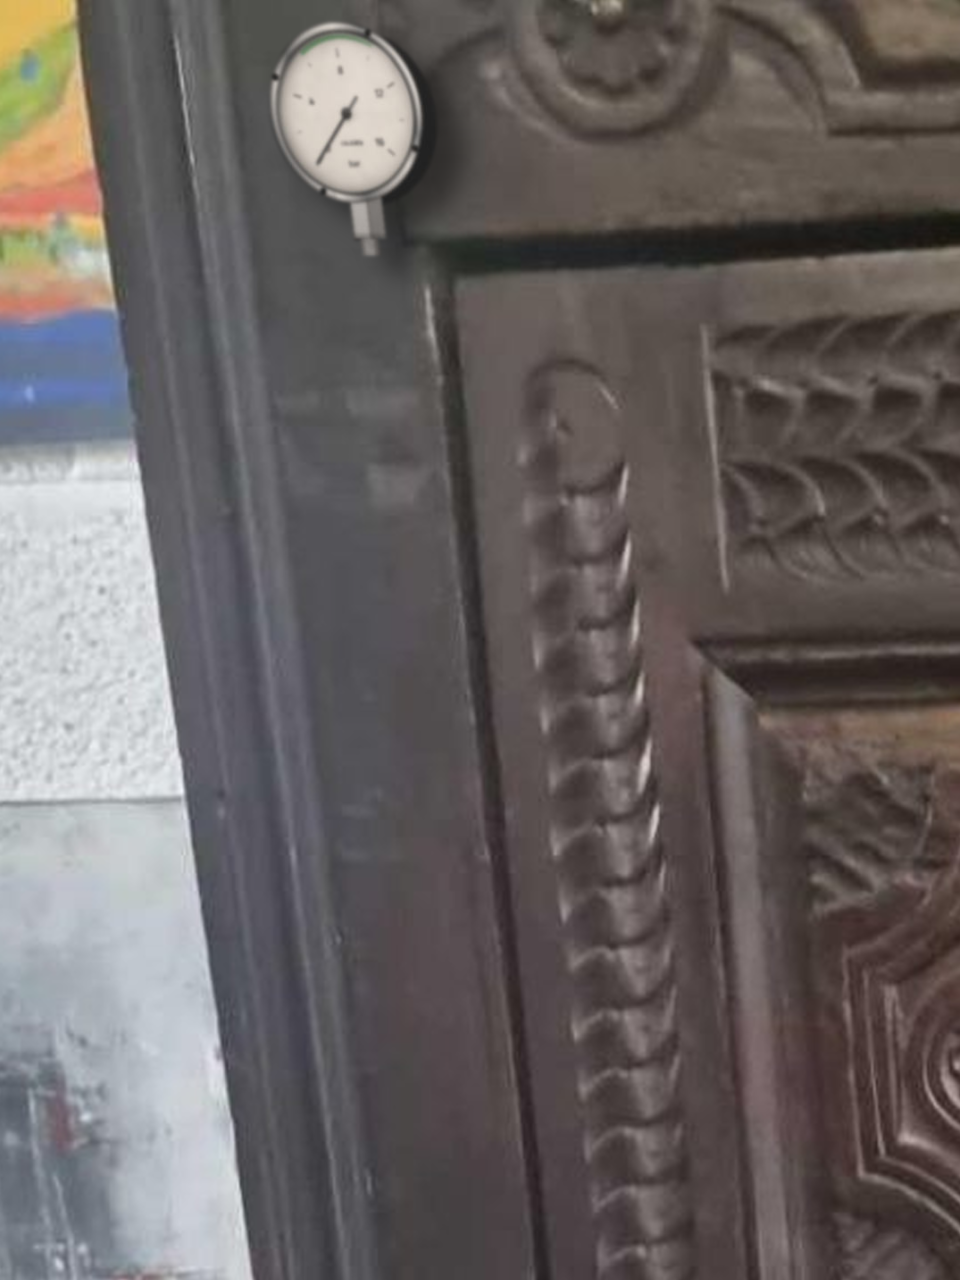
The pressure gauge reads 0 bar
